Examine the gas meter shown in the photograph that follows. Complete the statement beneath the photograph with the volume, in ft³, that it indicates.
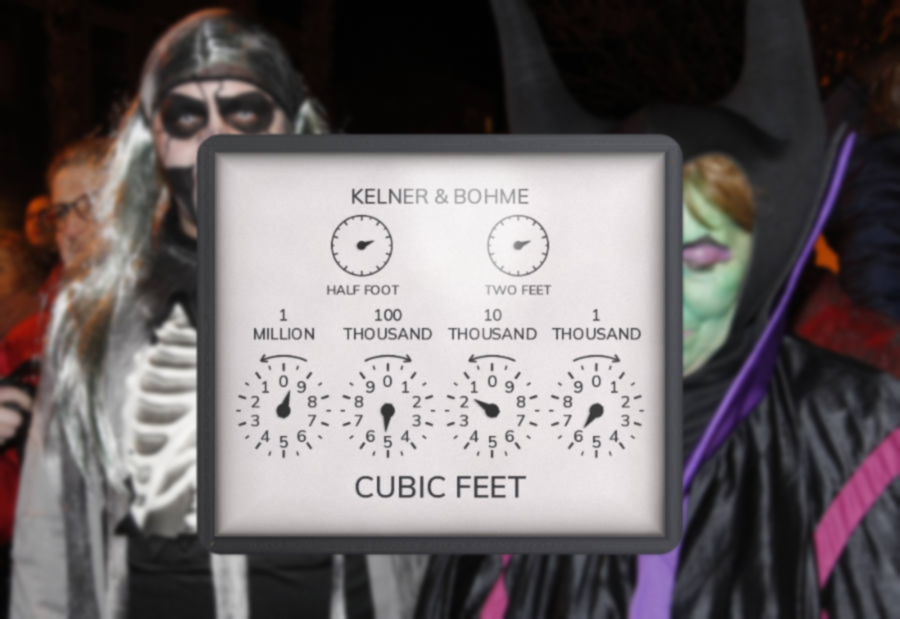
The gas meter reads 951600 ft³
